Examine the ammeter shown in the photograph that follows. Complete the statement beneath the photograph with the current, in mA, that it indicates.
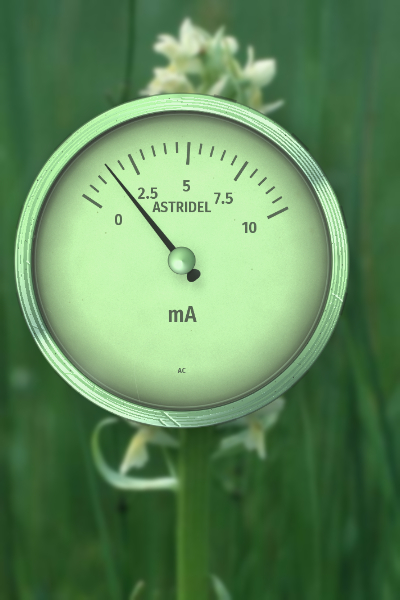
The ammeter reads 1.5 mA
